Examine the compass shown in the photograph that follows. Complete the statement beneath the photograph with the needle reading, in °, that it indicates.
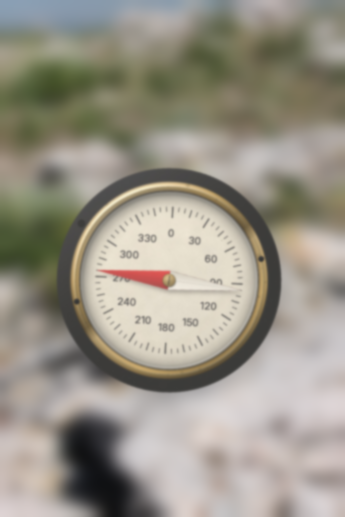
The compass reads 275 °
